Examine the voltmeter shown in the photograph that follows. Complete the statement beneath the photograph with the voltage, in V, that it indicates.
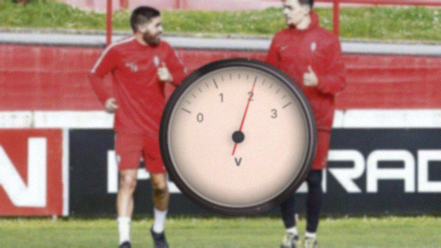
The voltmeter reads 2 V
